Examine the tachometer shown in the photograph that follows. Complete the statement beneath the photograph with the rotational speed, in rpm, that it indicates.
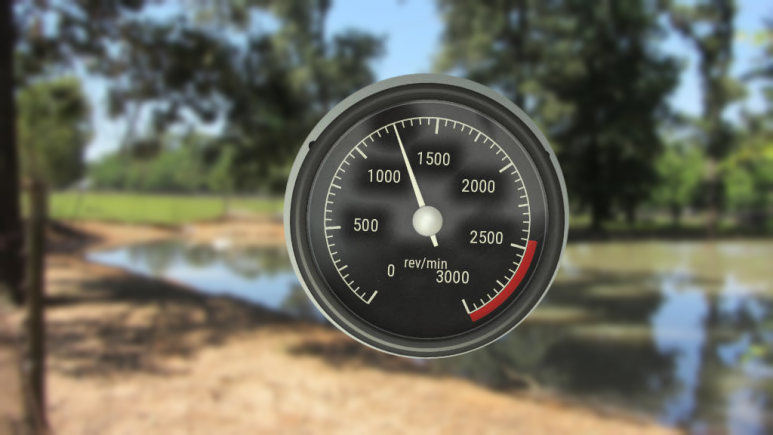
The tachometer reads 1250 rpm
